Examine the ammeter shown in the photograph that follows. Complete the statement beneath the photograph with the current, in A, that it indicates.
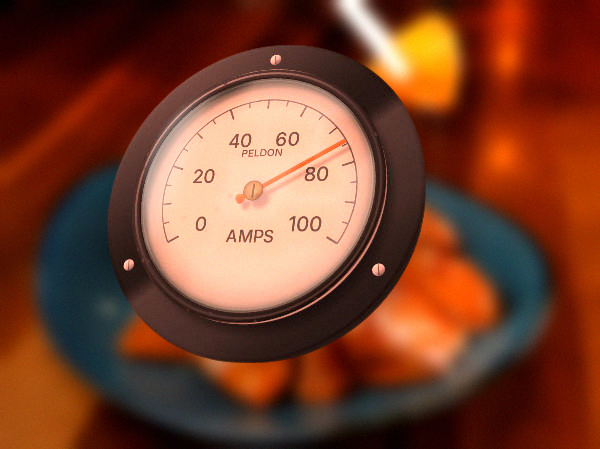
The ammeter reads 75 A
